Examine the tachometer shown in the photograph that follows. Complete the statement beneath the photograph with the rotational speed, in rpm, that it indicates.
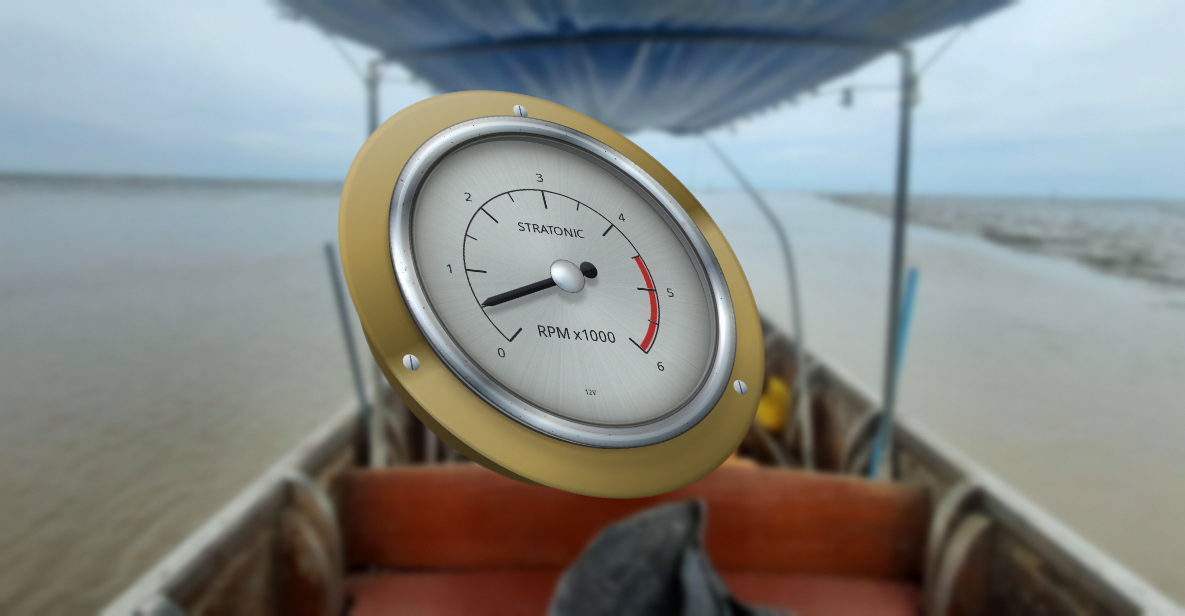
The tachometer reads 500 rpm
